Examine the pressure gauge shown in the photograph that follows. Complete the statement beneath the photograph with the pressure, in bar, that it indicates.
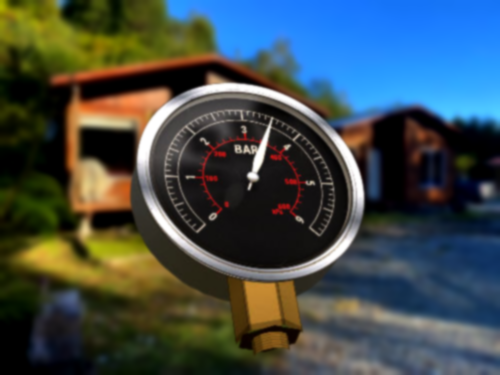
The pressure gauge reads 3.5 bar
